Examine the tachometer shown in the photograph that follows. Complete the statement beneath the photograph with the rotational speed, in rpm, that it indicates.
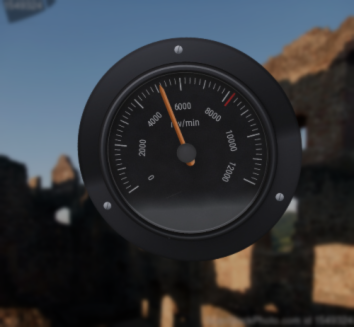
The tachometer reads 5200 rpm
